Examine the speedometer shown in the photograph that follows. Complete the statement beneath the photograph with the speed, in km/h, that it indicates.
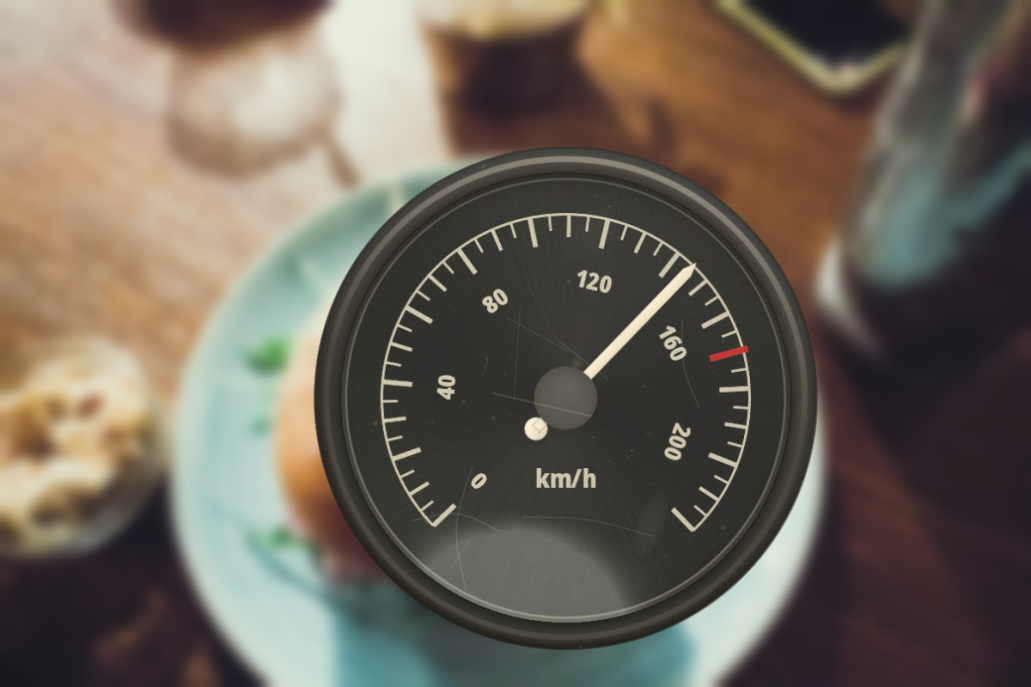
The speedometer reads 145 km/h
